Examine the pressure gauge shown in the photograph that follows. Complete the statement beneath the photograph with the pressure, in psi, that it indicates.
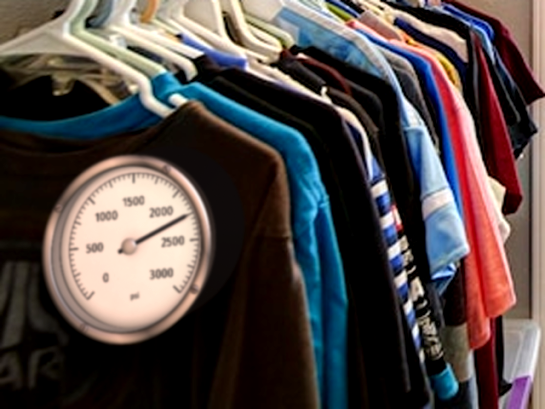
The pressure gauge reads 2250 psi
